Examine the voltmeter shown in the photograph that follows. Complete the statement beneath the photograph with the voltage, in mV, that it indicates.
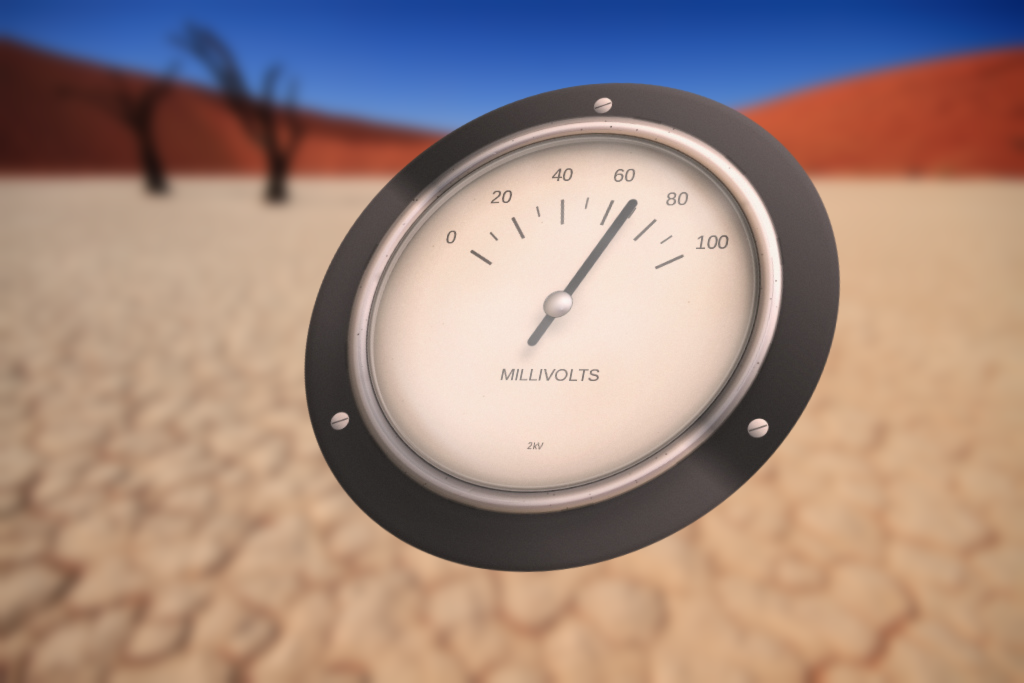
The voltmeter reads 70 mV
